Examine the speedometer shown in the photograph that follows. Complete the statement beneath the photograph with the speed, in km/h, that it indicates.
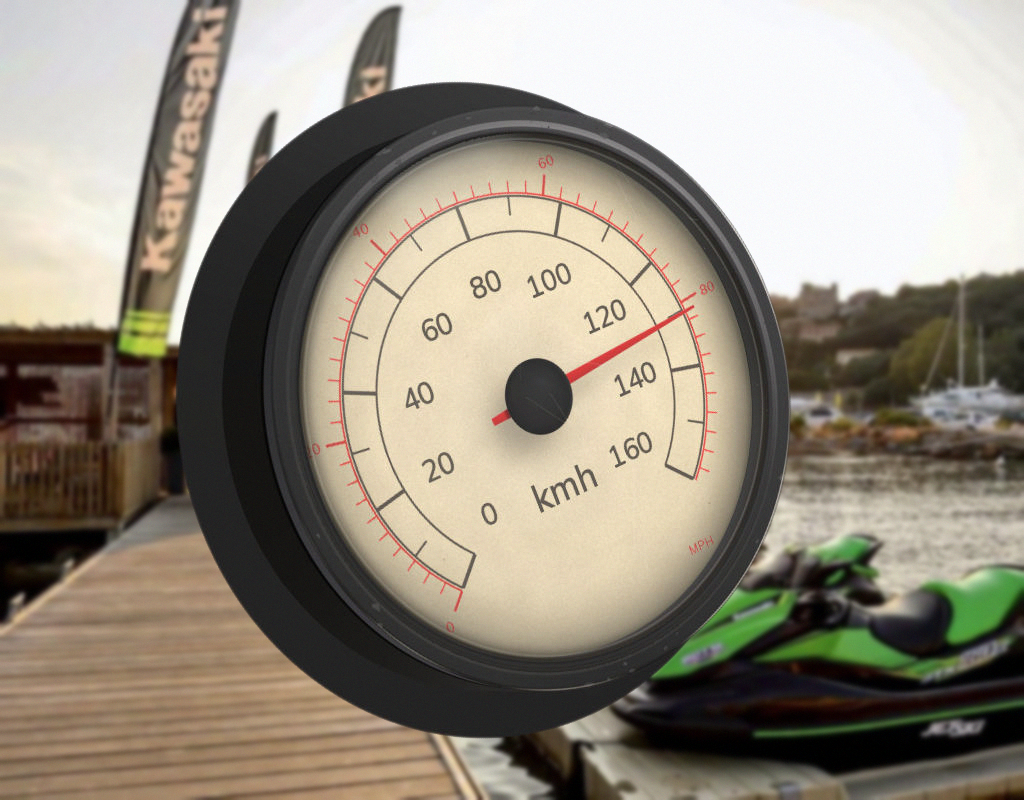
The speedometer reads 130 km/h
